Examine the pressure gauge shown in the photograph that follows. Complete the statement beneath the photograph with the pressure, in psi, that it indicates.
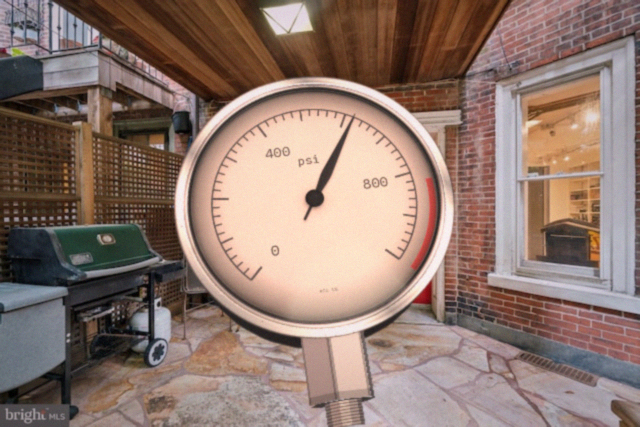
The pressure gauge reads 620 psi
